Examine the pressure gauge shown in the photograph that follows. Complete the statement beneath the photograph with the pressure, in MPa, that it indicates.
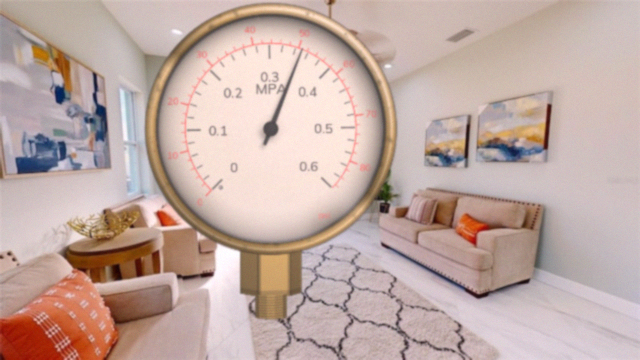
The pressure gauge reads 0.35 MPa
